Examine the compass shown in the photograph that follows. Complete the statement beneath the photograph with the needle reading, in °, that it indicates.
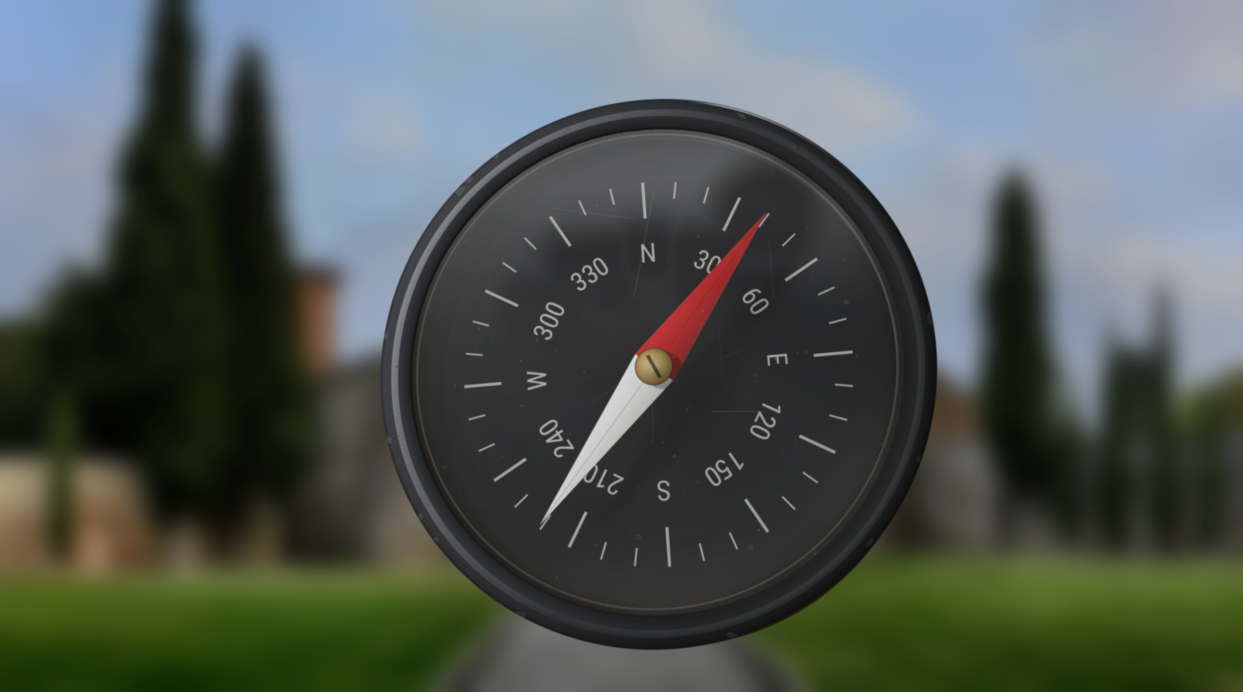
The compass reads 40 °
